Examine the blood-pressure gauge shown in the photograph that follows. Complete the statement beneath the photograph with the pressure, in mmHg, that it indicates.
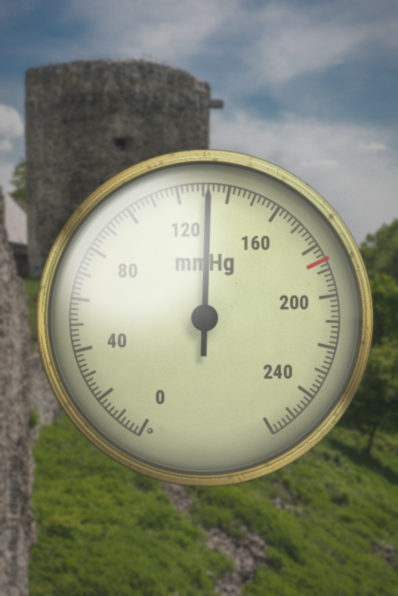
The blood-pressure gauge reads 132 mmHg
